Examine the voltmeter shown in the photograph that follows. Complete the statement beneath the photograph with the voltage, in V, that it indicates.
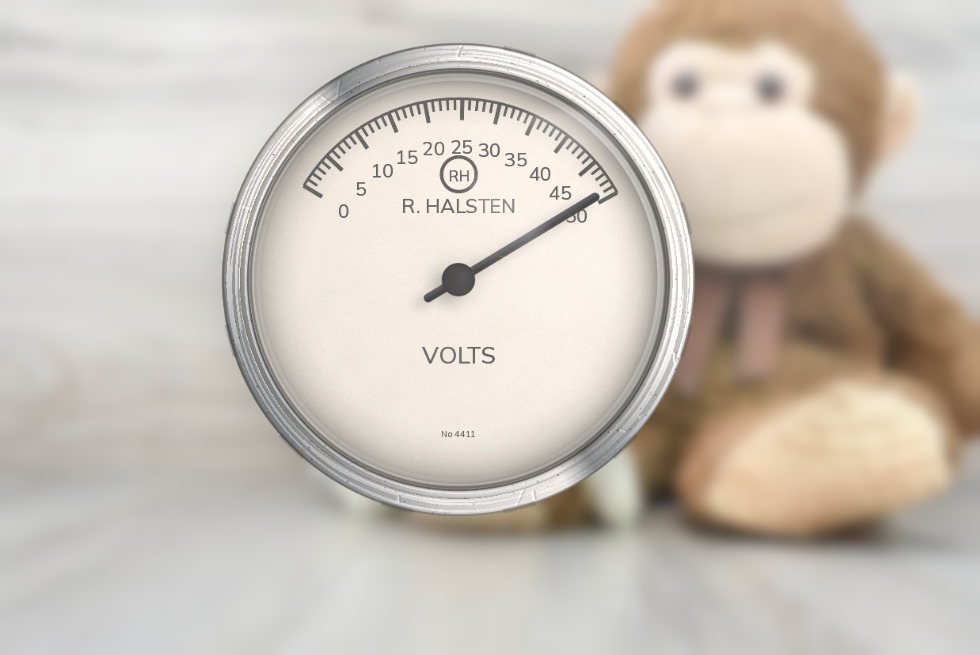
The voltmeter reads 49 V
